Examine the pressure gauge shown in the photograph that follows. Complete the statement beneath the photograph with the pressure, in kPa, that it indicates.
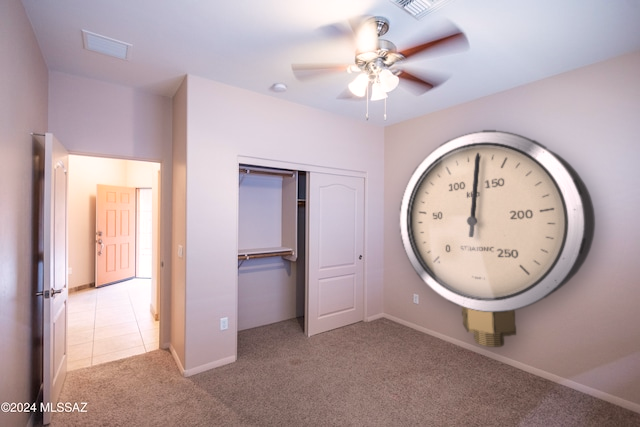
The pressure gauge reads 130 kPa
